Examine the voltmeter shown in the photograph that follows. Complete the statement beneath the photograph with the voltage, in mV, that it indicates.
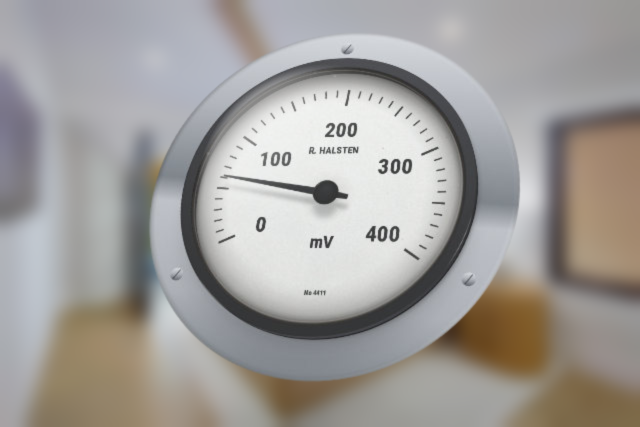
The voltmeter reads 60 mV
